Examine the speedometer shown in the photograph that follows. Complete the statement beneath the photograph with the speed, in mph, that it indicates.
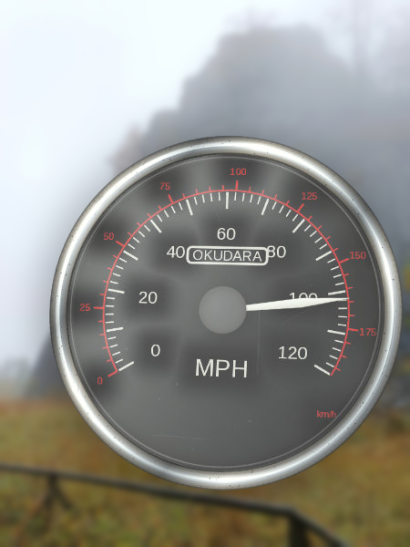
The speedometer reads 102 mph
